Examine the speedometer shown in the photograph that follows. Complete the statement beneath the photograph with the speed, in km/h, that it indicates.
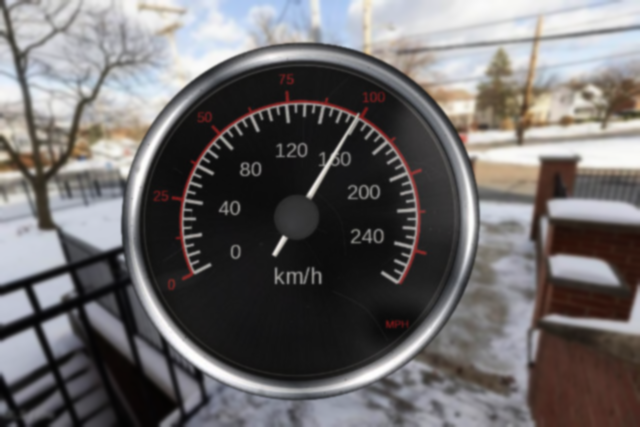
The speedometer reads 160 km/h
